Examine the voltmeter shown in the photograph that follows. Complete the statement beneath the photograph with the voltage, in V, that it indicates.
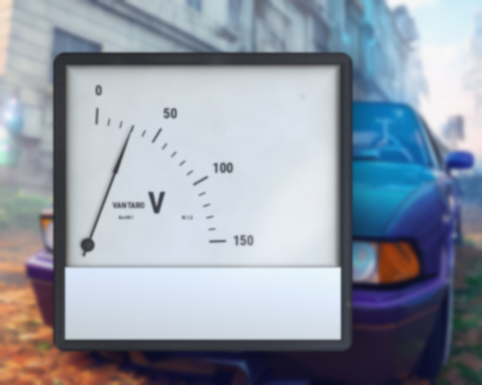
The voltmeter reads 30 V
